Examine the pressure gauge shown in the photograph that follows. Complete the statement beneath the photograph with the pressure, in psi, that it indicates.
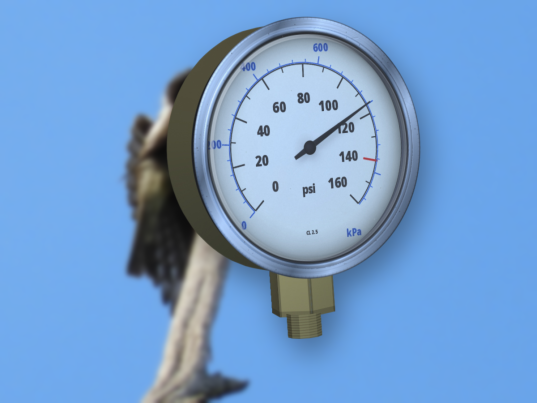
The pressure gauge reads 115 psi
